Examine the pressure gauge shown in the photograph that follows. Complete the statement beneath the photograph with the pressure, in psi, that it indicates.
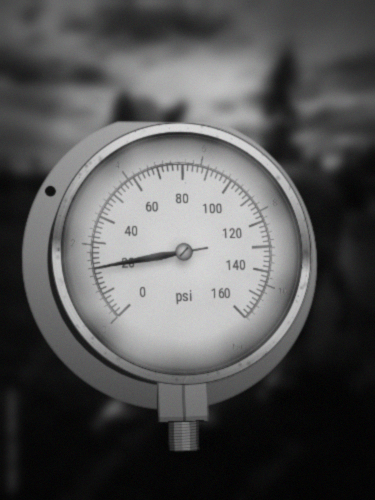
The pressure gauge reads 20 psi
